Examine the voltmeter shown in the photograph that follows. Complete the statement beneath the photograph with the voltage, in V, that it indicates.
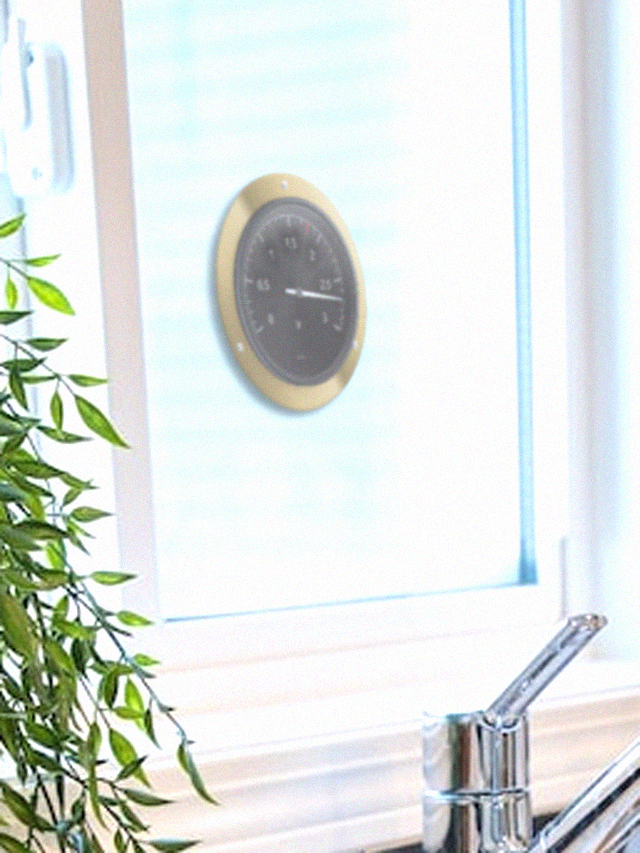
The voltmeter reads 2.7 V
